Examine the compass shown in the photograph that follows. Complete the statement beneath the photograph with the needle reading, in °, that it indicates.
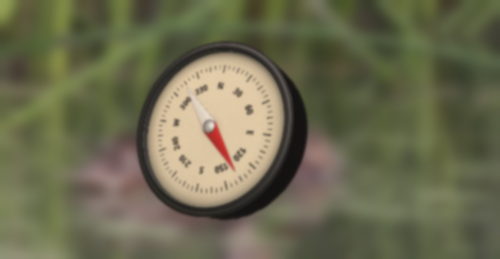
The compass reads 135 °
